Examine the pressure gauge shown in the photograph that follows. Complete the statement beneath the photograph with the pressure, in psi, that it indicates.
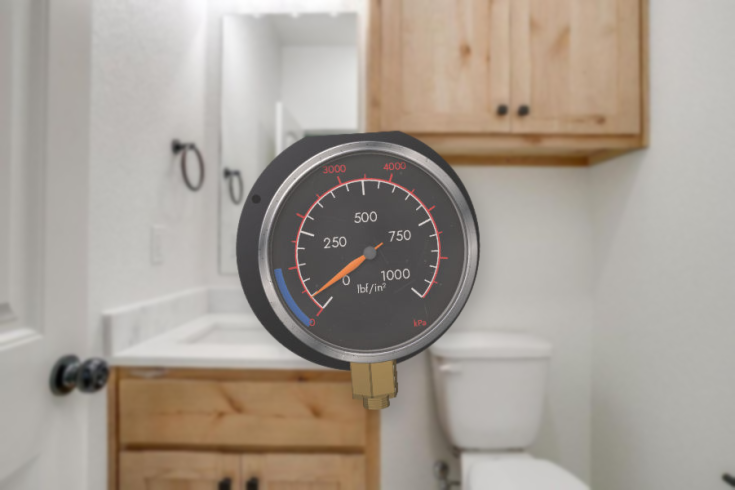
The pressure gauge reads 50 psi
